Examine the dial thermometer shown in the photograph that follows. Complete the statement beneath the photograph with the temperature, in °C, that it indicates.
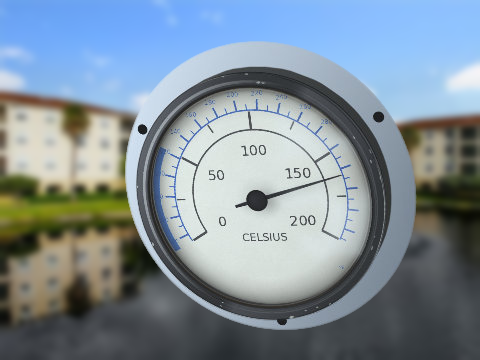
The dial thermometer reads 162.5 °C
